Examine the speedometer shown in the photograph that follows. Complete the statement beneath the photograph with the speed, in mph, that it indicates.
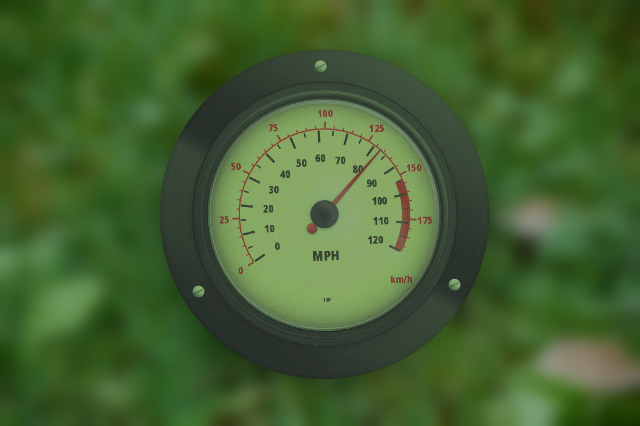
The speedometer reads 82.5 mph
